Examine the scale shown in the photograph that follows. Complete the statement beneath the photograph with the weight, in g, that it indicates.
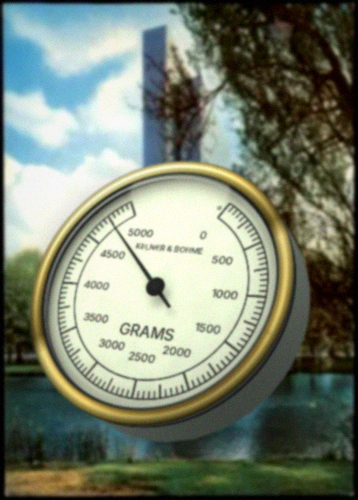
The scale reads 4750 g
